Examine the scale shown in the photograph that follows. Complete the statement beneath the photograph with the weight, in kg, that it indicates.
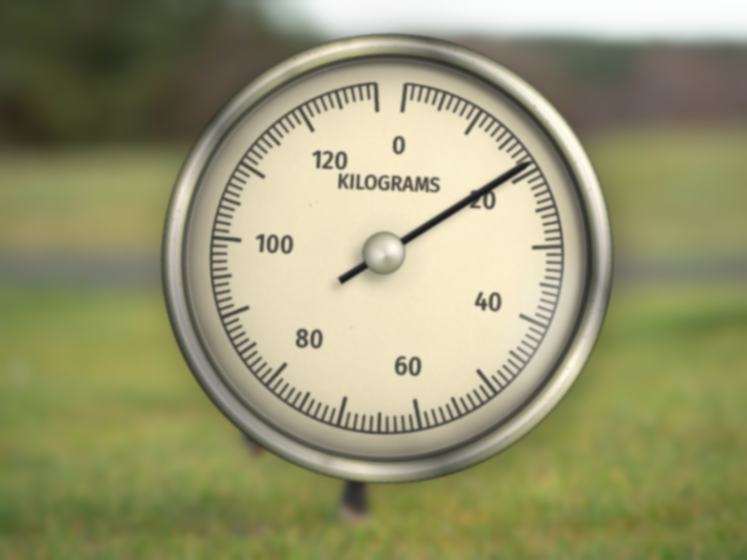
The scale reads 19 kg
